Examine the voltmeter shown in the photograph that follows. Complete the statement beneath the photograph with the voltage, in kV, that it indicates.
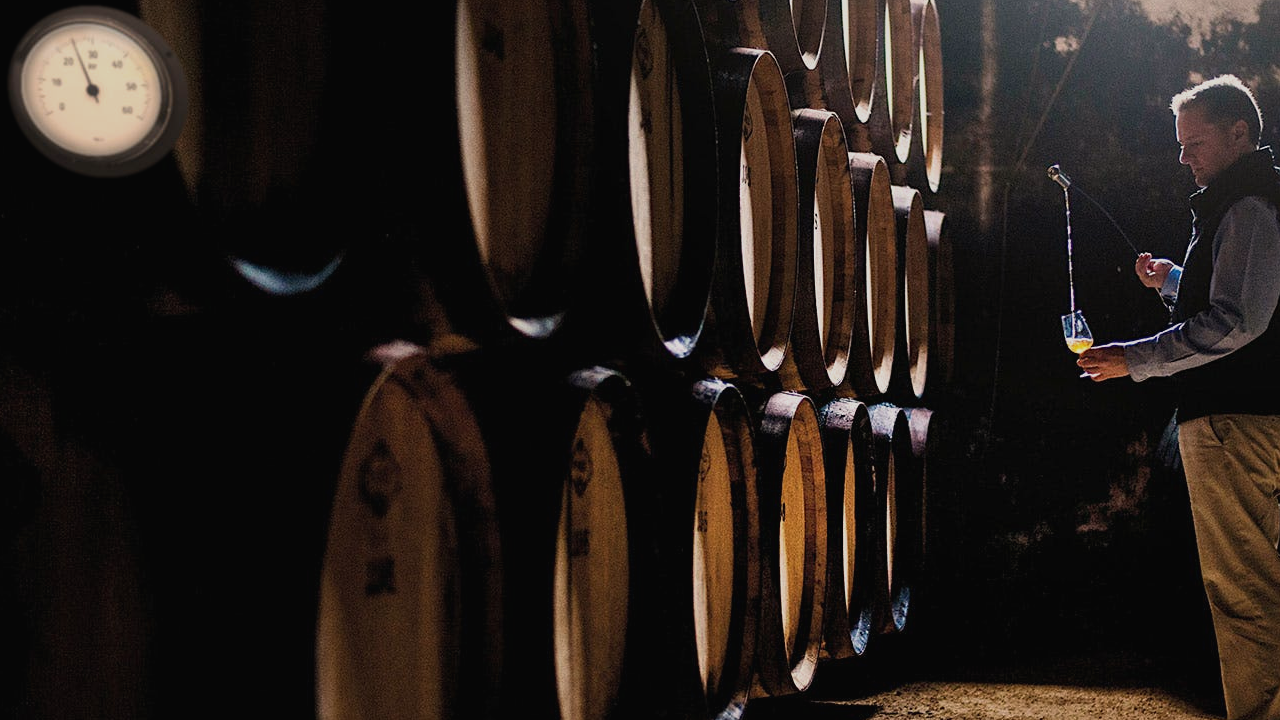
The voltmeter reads 25 kV
